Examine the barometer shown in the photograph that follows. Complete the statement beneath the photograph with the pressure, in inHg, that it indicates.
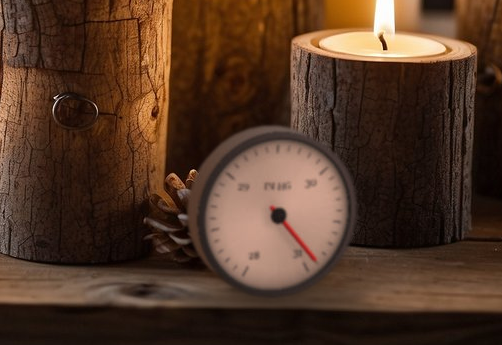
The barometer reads 30.9 inHg
